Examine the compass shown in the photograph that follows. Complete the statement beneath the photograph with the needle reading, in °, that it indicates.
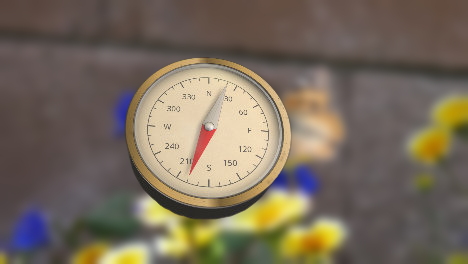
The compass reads 200 °
